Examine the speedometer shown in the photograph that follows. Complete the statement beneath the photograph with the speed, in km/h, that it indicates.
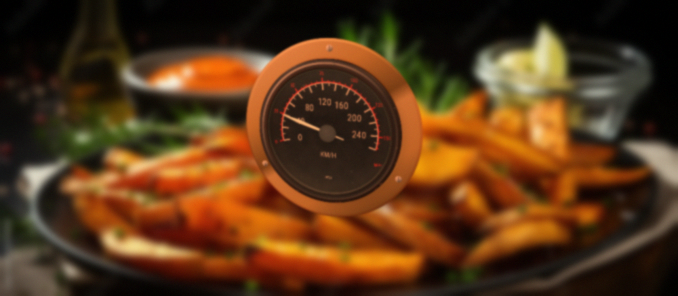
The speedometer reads 40 km/h
